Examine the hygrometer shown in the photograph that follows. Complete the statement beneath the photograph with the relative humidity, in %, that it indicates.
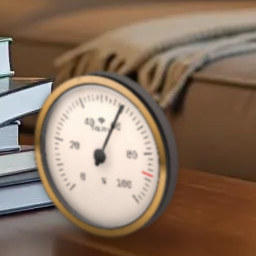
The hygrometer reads 60 %
